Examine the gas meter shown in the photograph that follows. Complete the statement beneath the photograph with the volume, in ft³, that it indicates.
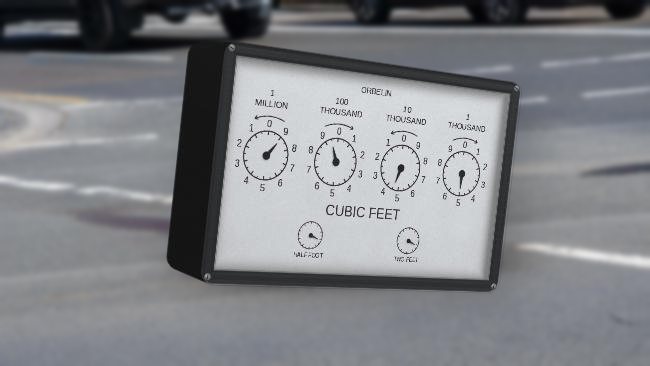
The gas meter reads 894500 ft³
